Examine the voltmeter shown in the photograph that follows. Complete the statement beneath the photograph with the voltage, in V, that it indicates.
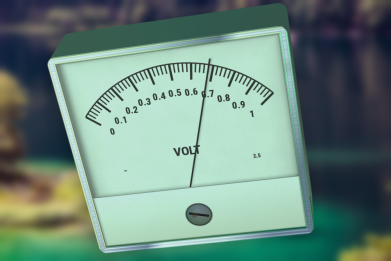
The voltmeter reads 0.68 V
